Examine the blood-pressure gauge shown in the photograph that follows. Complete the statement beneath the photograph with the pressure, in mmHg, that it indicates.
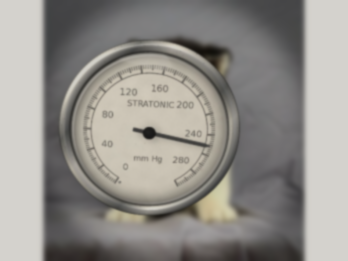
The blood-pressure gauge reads 250 mmHg
